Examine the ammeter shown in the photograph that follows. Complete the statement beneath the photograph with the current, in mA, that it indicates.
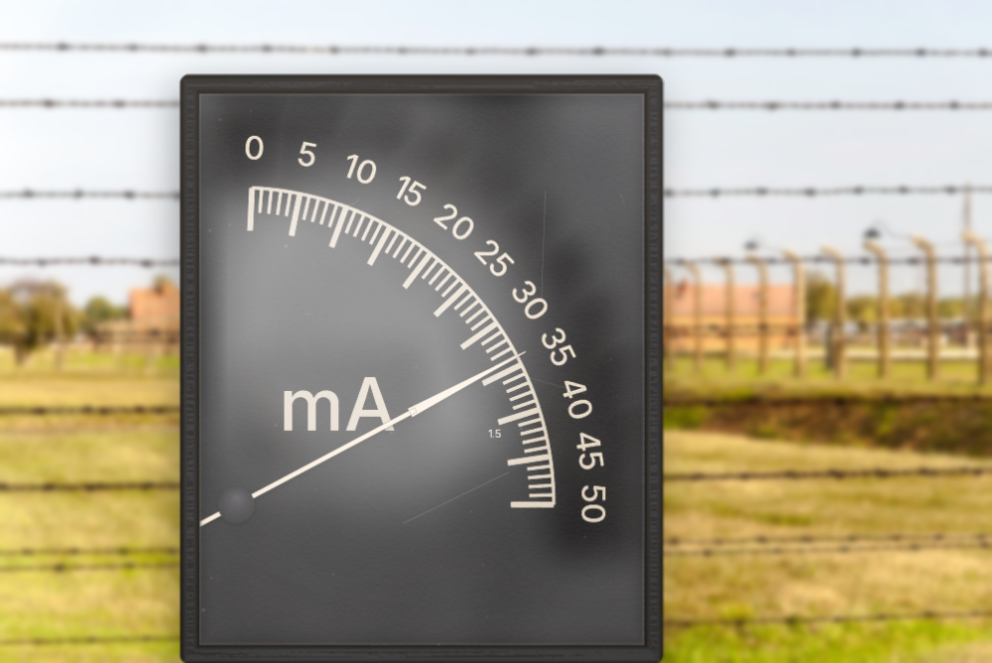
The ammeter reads 34 mA
